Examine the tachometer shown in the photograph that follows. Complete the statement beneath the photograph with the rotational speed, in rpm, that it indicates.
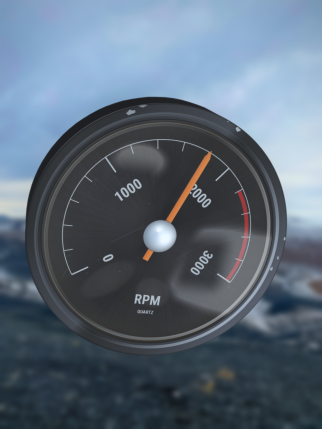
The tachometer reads 1800 rpm
